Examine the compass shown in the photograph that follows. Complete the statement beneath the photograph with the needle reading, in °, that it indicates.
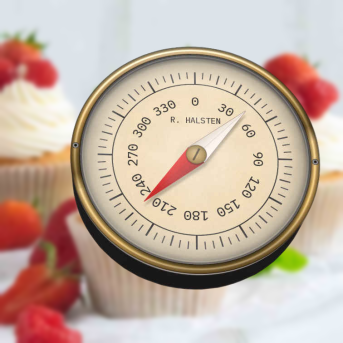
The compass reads 225 °
